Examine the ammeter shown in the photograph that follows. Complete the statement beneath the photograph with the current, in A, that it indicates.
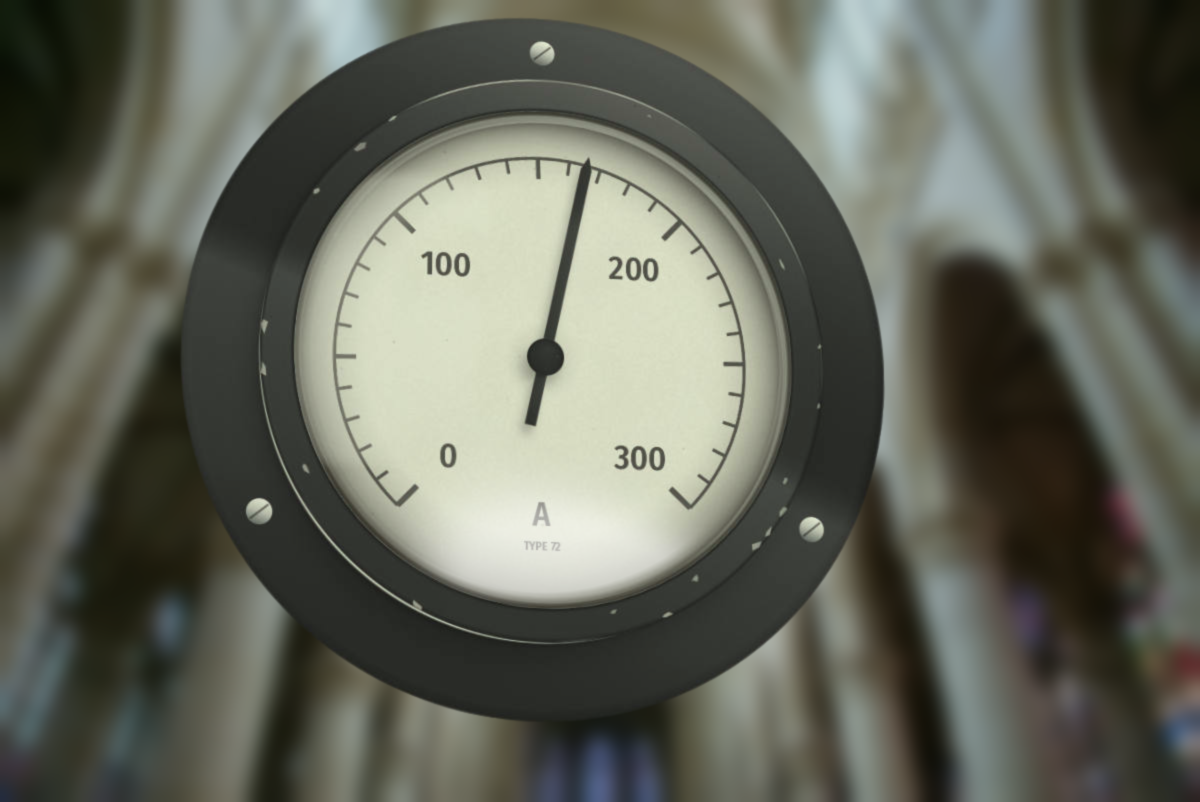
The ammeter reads 165 A
